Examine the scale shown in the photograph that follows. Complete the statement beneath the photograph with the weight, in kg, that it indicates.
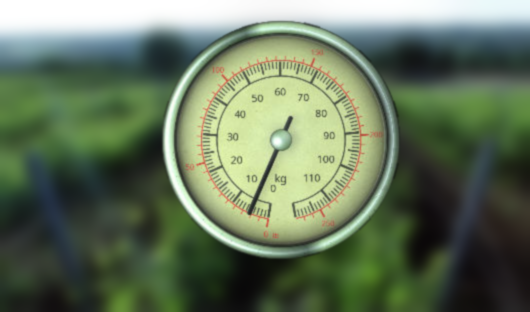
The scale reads 5 kg
